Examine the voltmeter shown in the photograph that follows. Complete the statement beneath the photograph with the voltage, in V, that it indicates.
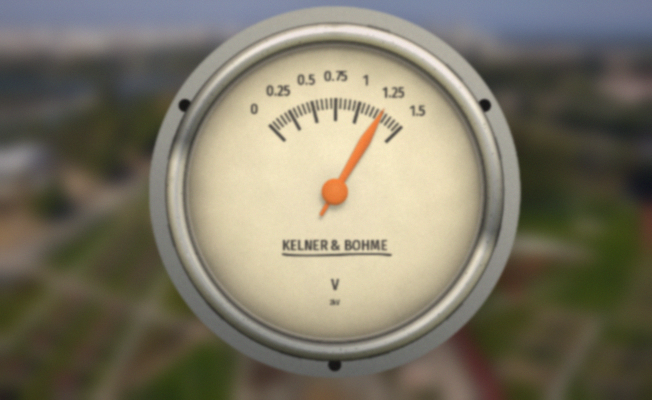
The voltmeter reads 1.25 V
